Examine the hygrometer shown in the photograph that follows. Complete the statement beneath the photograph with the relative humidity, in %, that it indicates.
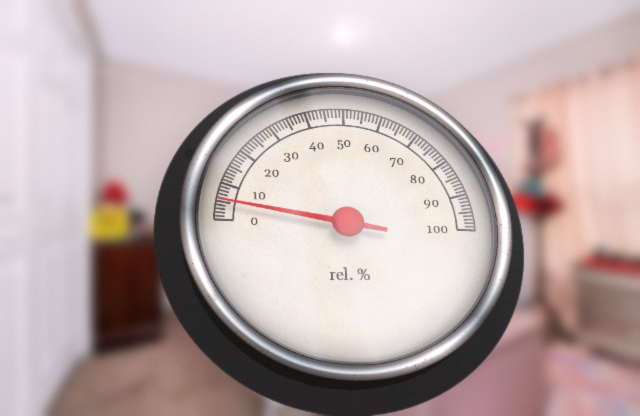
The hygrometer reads 5 %
